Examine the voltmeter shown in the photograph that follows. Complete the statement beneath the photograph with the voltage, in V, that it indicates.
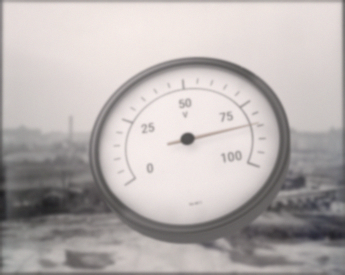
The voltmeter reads 85 V
